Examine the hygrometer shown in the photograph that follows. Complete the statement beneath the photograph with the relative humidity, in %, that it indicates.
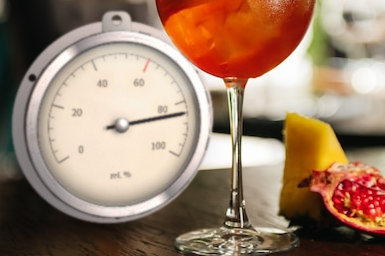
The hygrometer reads 84 %
